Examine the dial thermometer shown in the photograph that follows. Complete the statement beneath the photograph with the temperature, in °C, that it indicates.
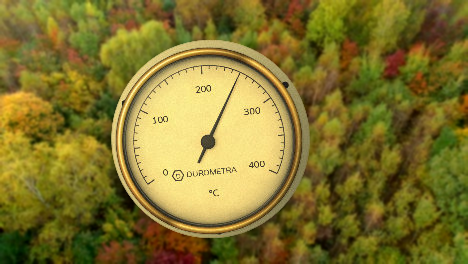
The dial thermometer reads 250 °C
